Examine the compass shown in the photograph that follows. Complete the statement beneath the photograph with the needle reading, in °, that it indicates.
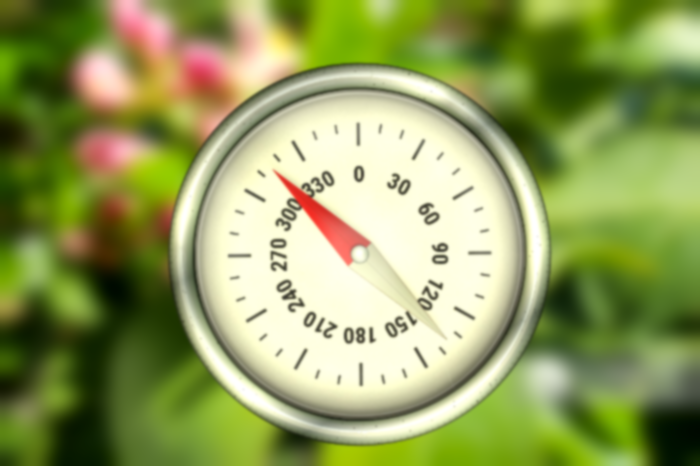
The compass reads 315 °
